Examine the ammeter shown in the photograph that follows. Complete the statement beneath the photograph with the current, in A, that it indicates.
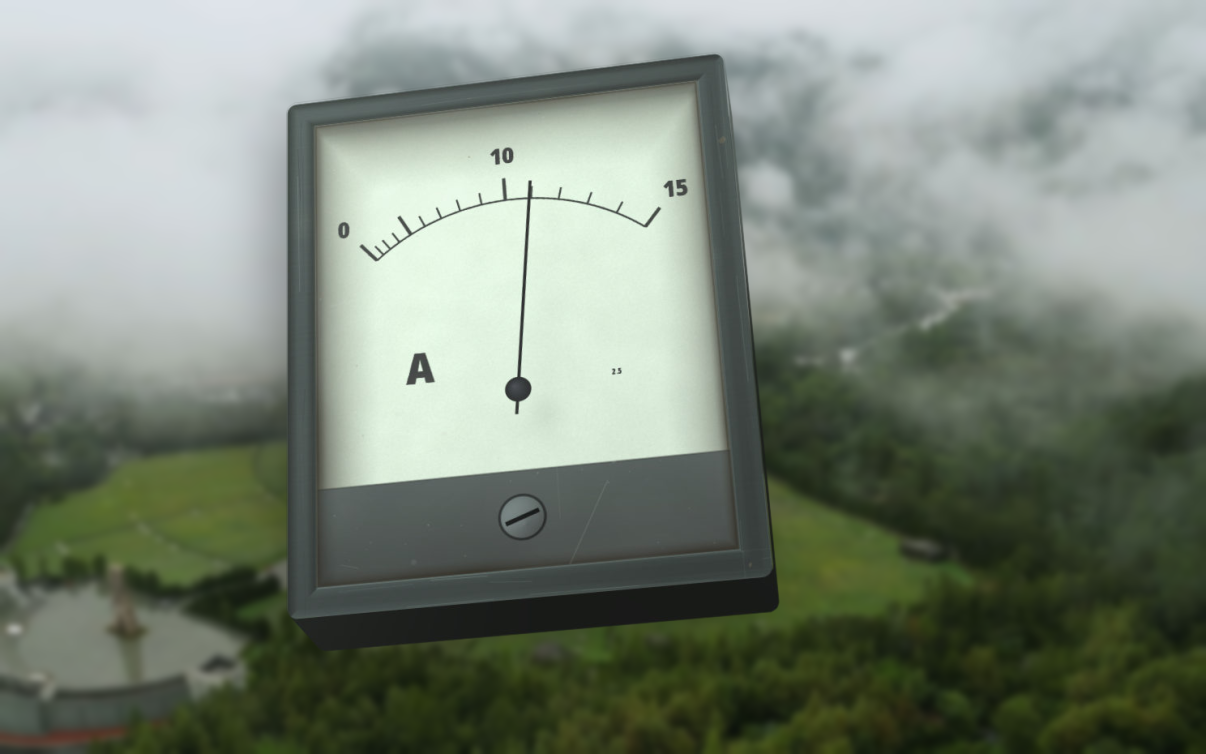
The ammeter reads 11 A
